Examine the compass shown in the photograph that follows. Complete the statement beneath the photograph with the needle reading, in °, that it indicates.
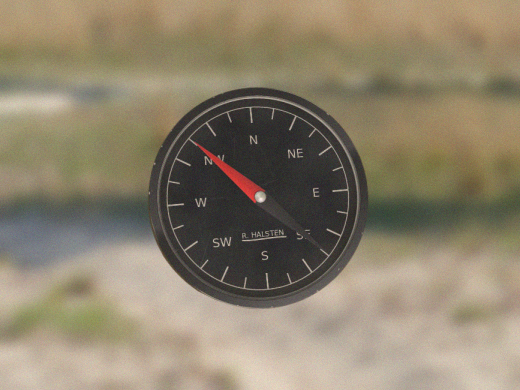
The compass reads 315 °
